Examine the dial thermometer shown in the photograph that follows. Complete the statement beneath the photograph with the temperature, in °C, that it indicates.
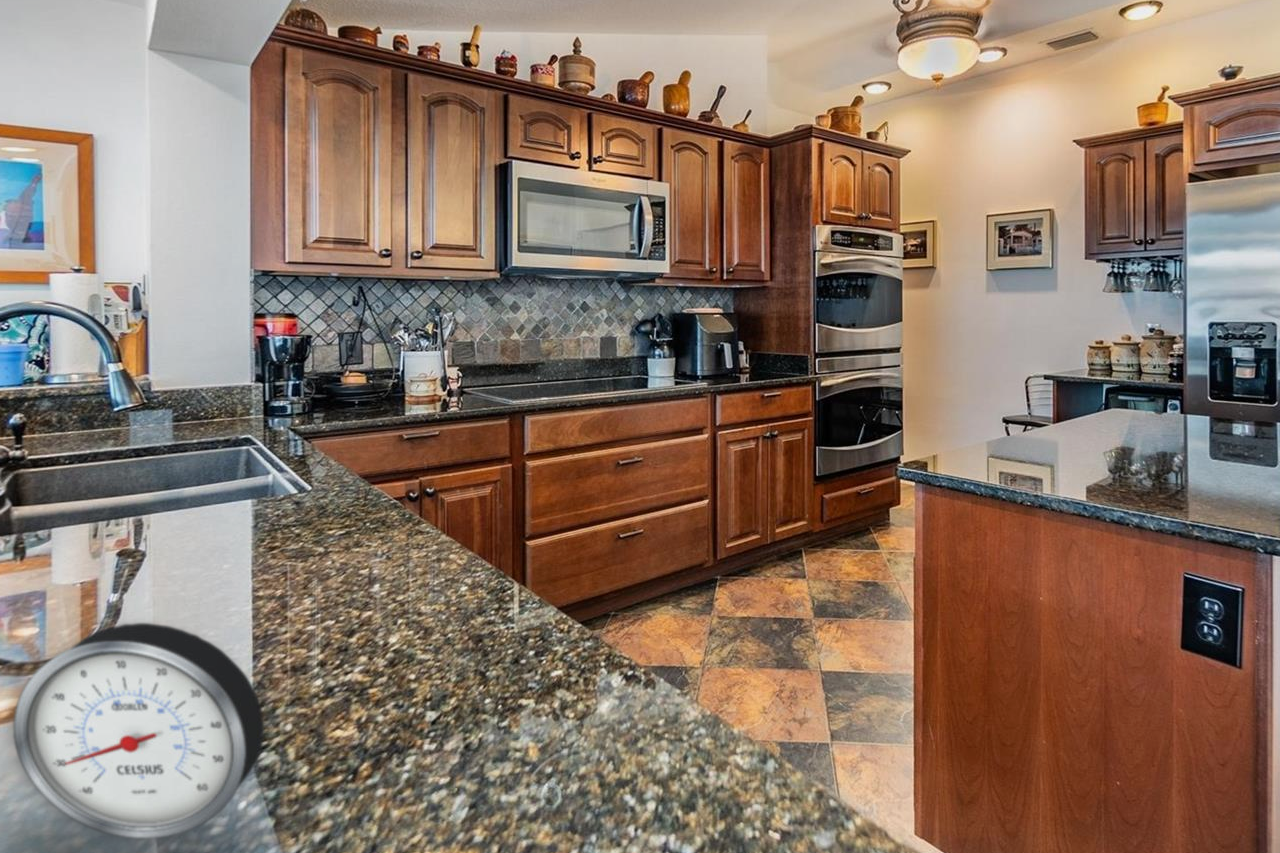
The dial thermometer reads -30 °C
